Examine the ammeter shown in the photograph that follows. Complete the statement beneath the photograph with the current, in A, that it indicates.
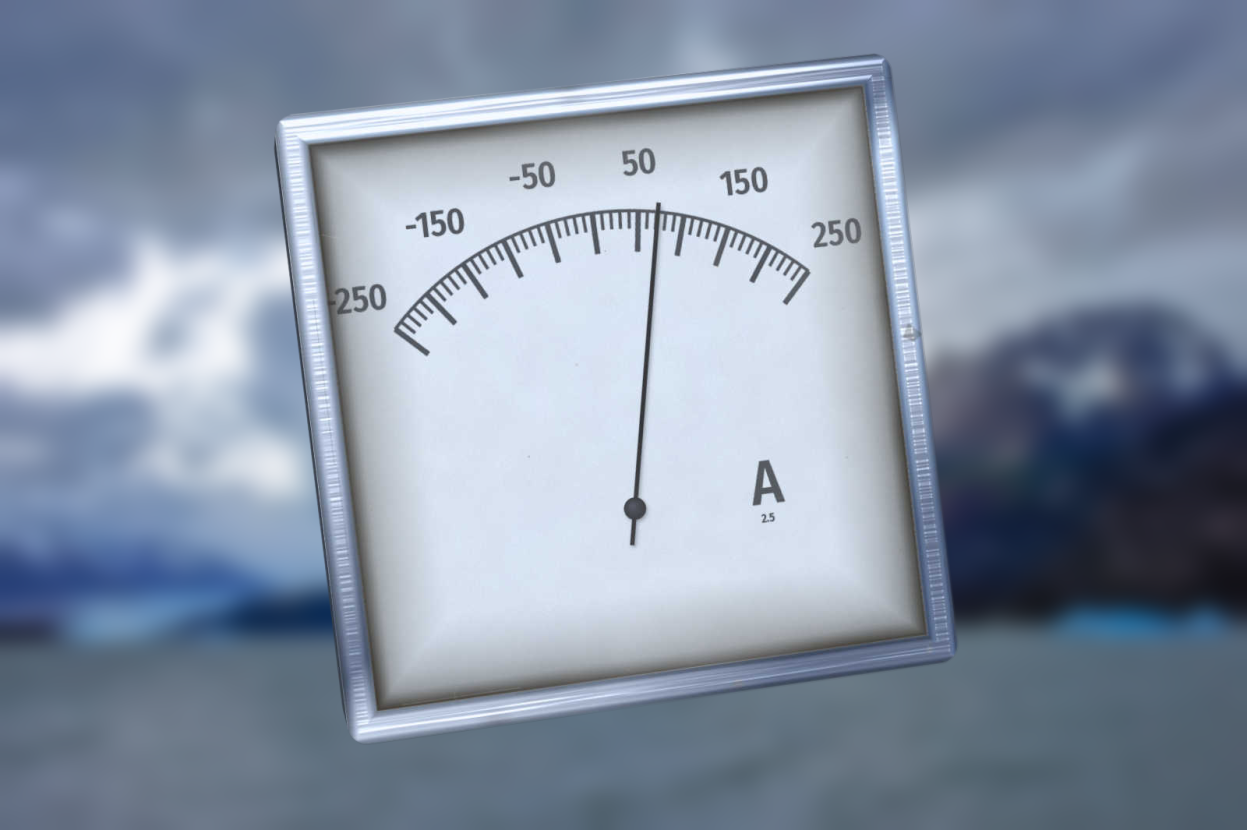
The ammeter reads 70 A
